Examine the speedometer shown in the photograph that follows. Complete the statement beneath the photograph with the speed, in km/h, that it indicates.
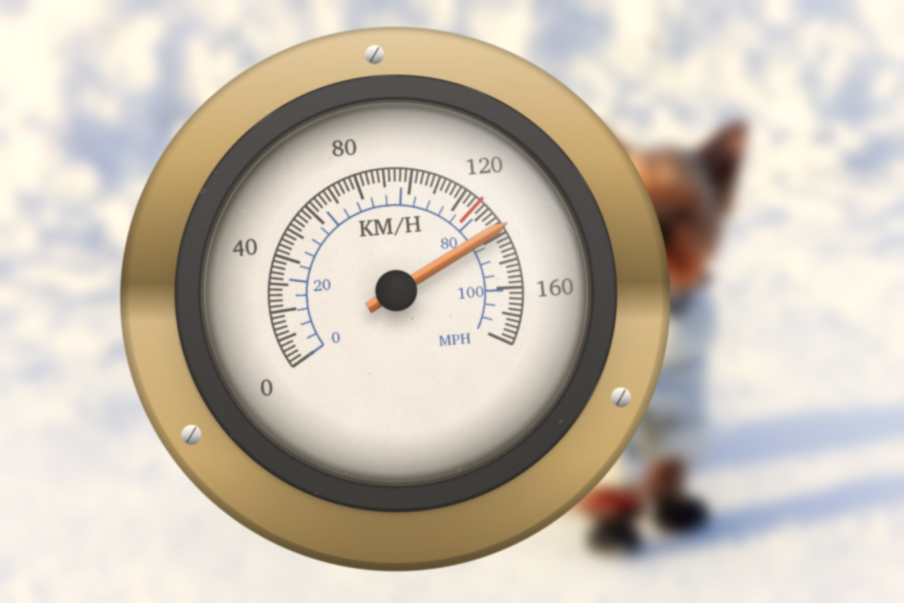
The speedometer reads 138 km/h
